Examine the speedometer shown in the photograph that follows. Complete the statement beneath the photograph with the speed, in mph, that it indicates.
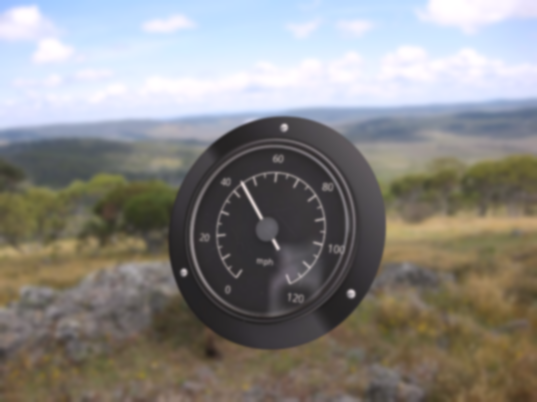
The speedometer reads 45 mph
